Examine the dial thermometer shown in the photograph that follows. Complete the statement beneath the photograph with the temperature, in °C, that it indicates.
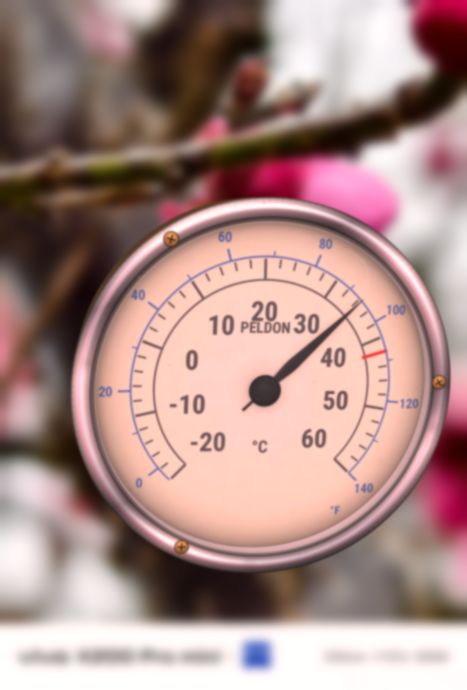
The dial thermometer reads 34 °C
